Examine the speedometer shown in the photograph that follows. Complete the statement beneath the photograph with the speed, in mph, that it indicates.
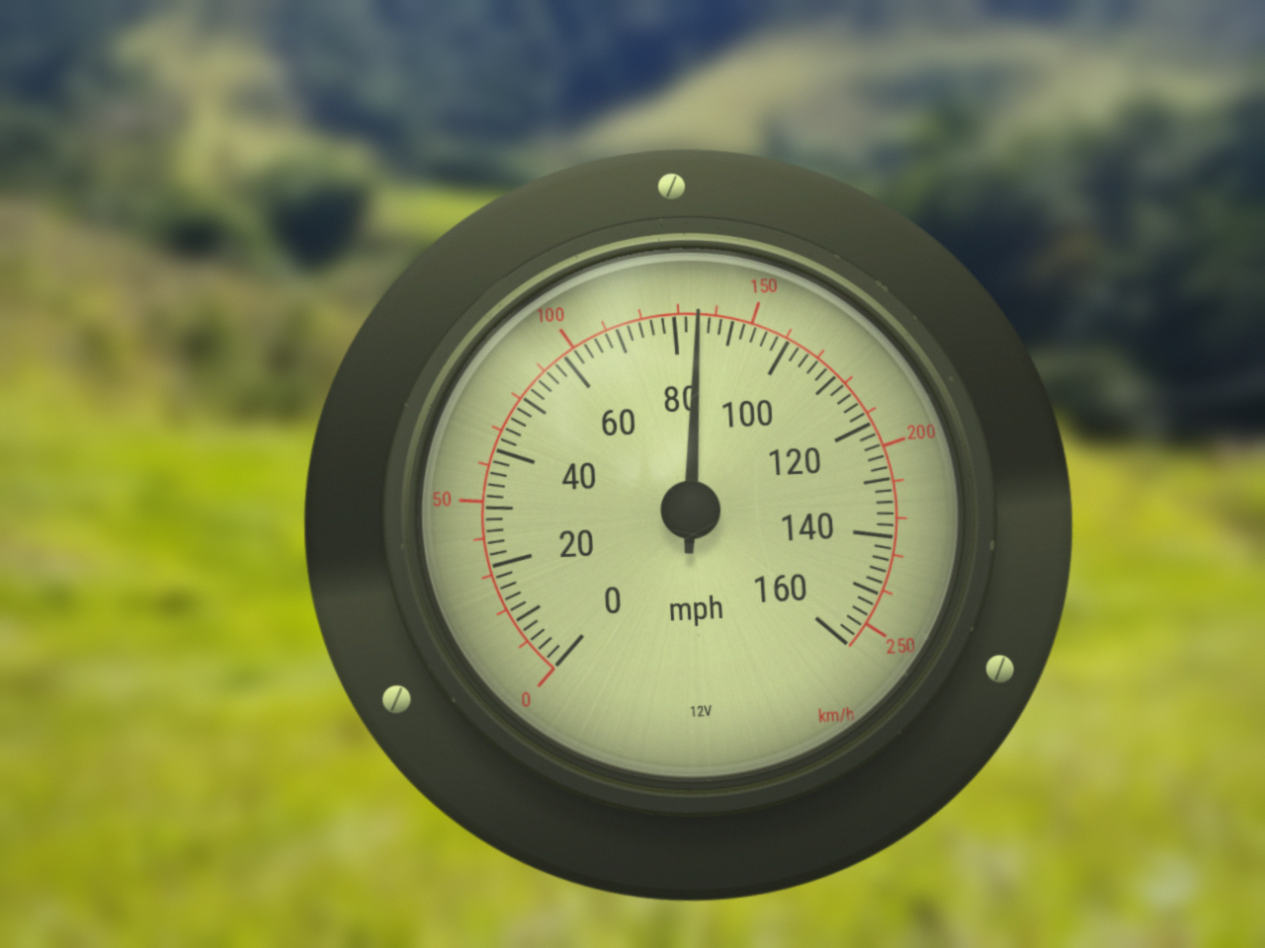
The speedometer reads 84 mph
